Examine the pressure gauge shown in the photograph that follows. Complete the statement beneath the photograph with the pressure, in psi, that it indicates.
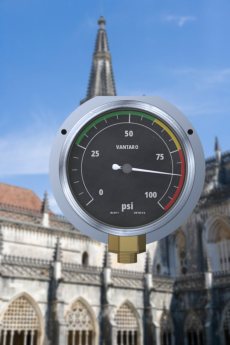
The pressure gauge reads 85 psi
